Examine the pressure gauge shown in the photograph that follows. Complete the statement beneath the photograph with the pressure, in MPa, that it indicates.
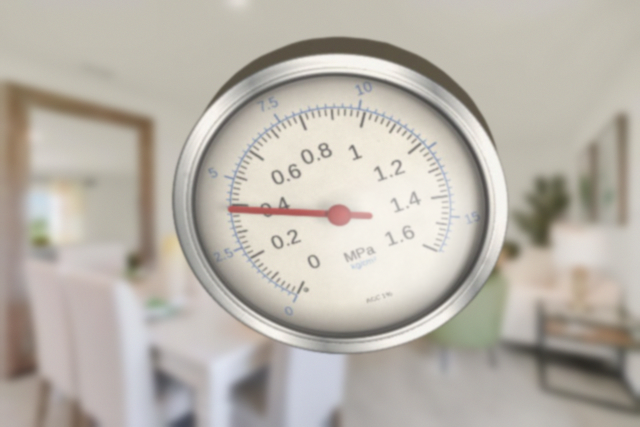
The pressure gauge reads 0.4 MPa
